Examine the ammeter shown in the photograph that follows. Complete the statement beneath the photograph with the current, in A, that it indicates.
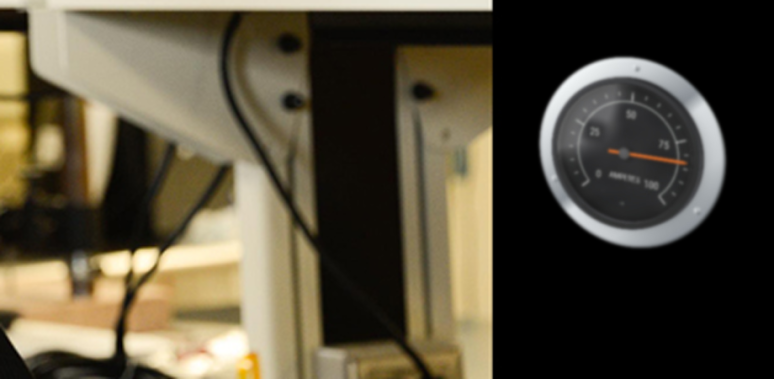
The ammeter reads 82.5 A
